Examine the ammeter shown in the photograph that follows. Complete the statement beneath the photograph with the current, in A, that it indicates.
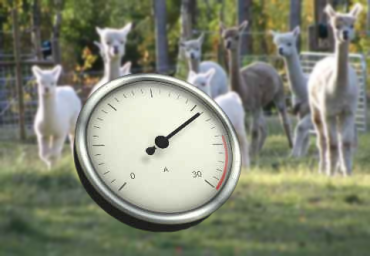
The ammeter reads 21 A
